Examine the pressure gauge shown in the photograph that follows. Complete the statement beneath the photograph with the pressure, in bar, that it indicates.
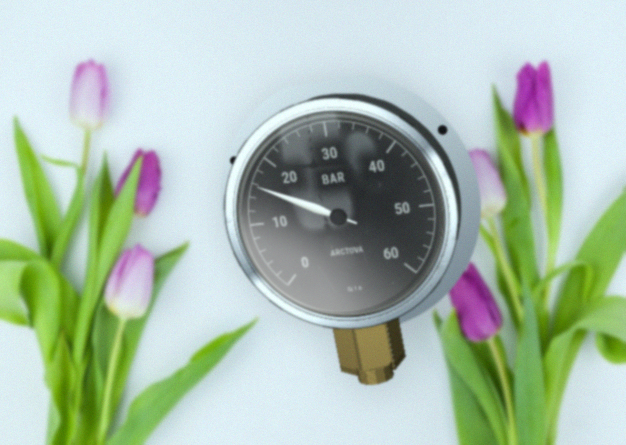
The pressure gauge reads 16 bar
